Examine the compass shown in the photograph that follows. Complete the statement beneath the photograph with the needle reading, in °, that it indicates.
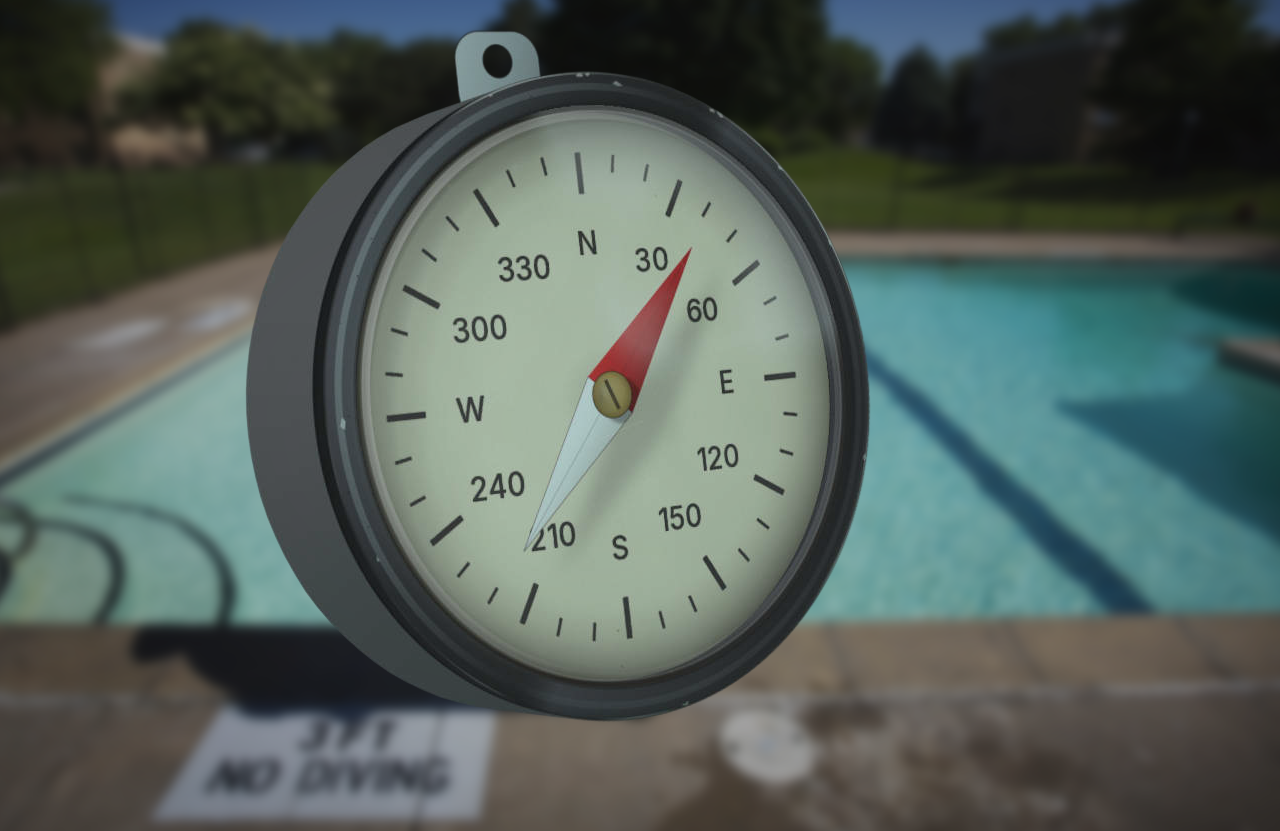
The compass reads 40 °
